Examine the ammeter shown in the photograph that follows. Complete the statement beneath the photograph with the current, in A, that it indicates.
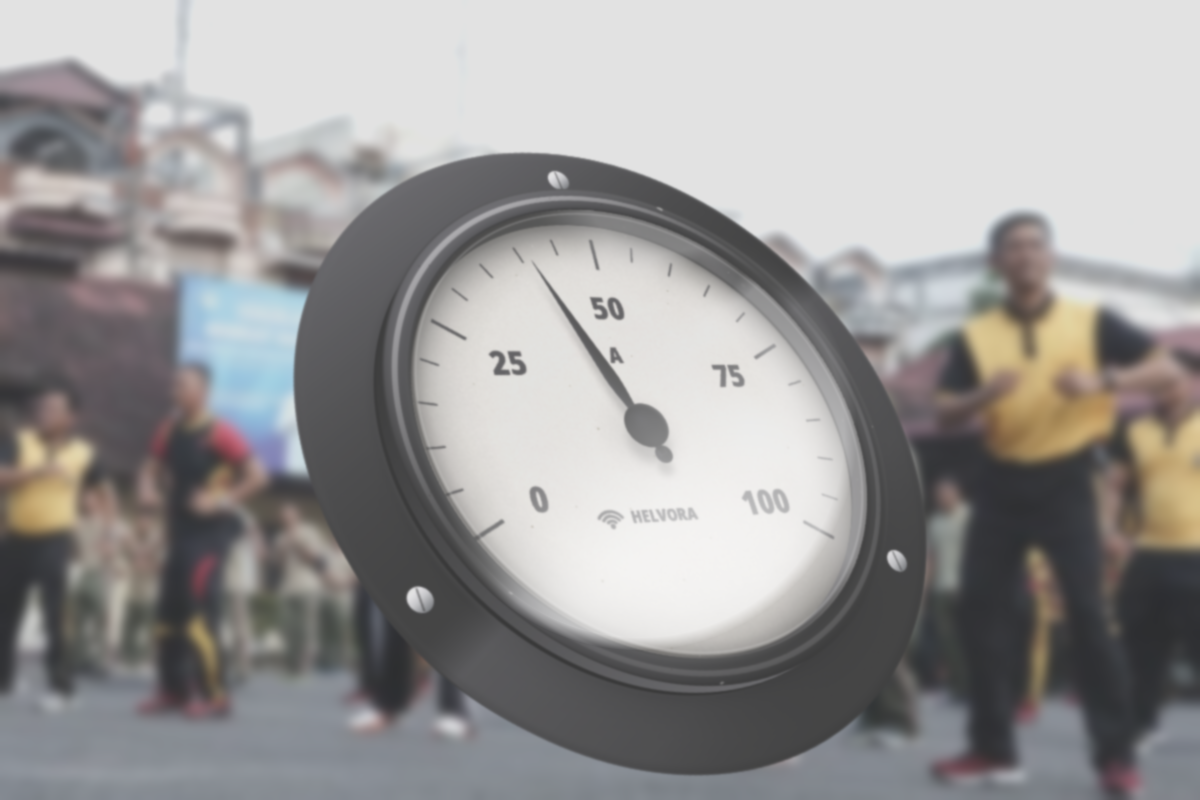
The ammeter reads 40 A
